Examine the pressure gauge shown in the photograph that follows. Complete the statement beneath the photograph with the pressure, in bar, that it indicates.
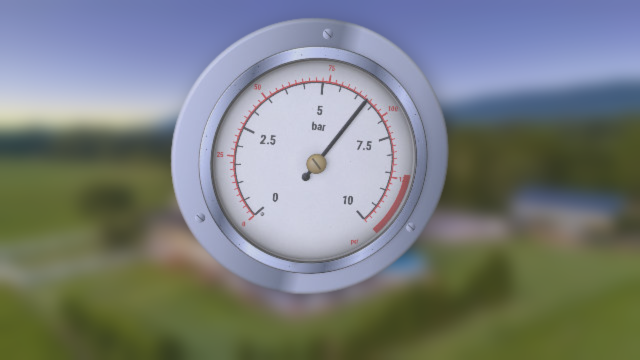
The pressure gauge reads 6.25 bar
